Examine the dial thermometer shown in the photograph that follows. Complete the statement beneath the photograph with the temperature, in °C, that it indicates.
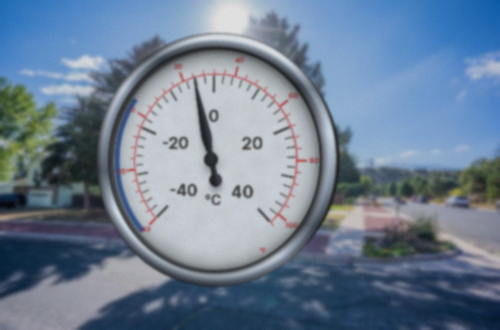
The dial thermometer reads -4 °C
